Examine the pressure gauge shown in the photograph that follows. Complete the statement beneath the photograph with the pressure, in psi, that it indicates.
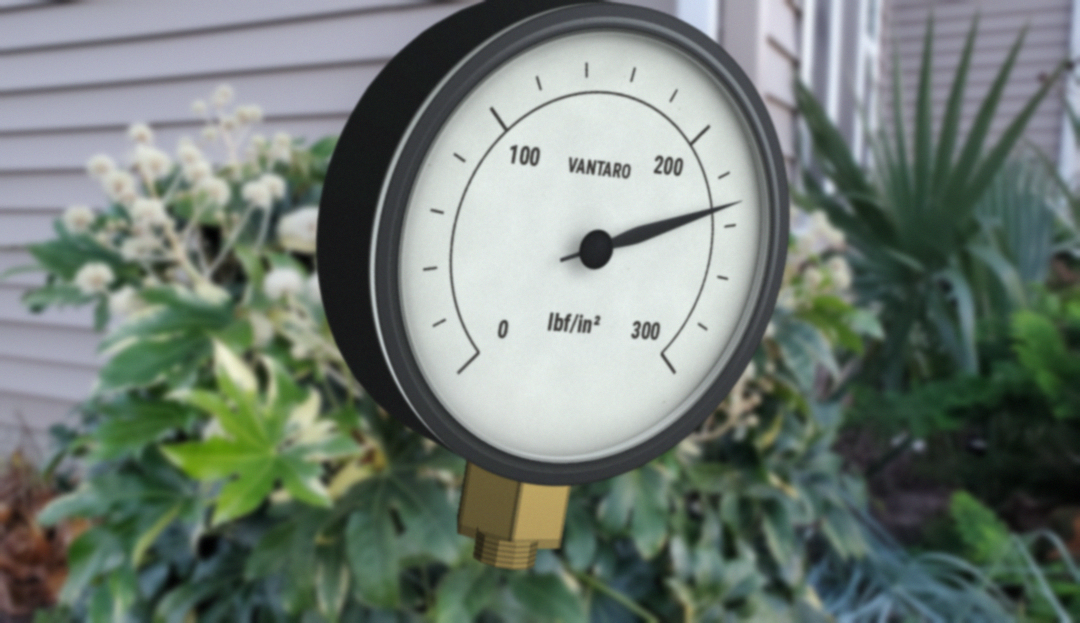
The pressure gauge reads 230 psi
